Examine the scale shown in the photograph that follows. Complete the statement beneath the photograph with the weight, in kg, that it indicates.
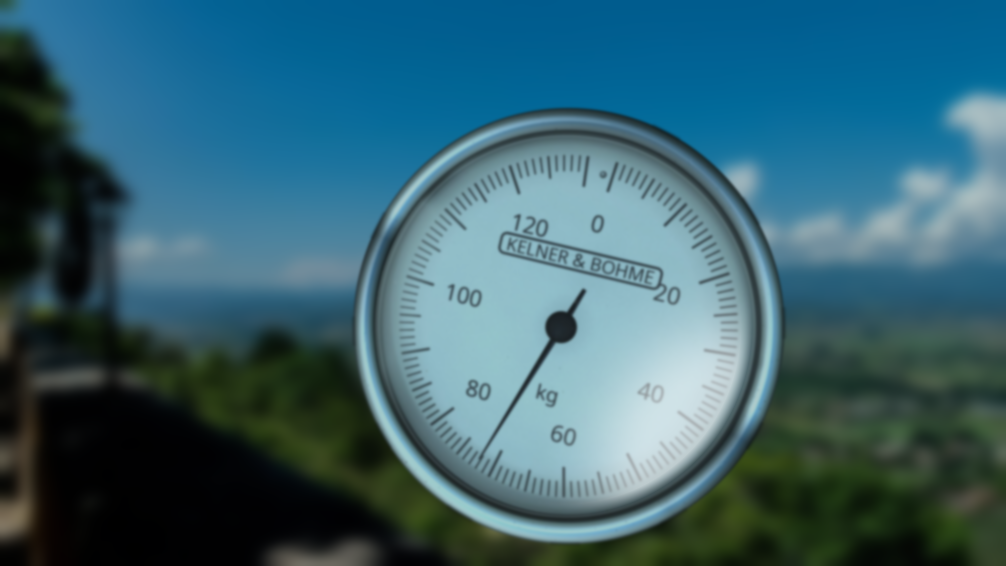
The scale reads 72 kg
